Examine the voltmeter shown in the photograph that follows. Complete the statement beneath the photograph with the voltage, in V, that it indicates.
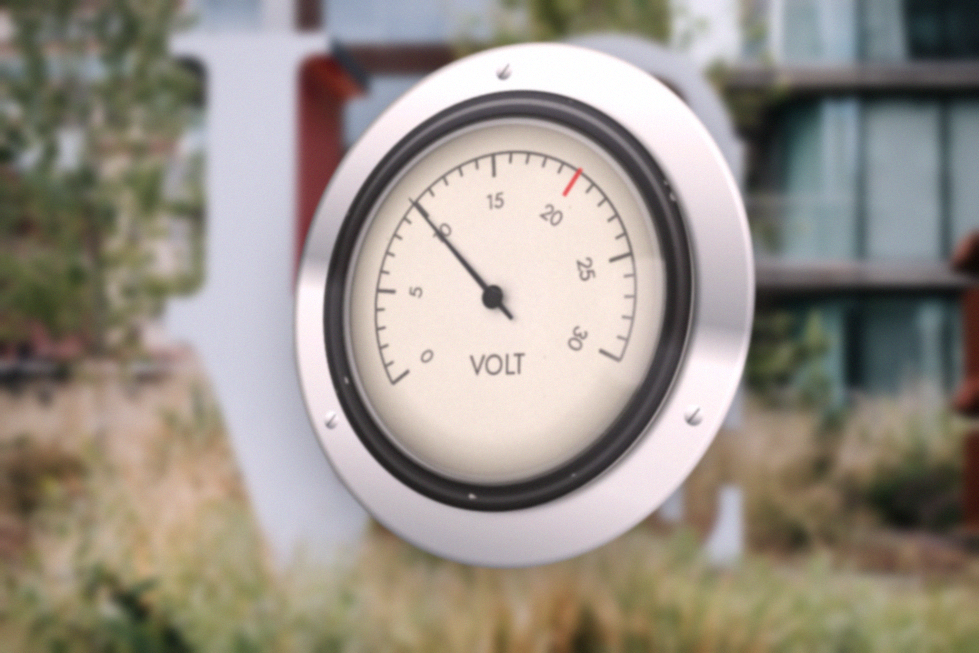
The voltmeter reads 10 V
